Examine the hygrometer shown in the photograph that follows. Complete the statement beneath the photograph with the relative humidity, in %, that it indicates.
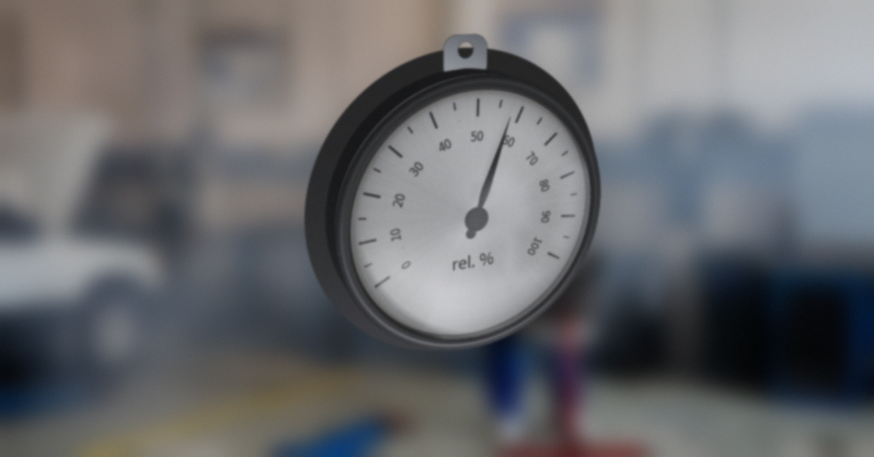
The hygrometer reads 57.5 %
